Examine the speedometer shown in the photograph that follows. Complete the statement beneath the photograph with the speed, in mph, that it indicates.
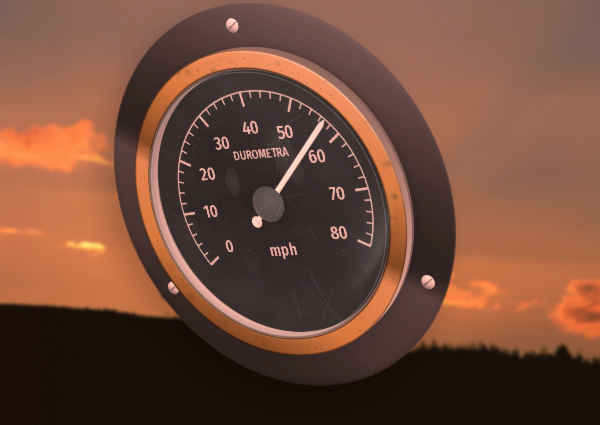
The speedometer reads 57 mph
